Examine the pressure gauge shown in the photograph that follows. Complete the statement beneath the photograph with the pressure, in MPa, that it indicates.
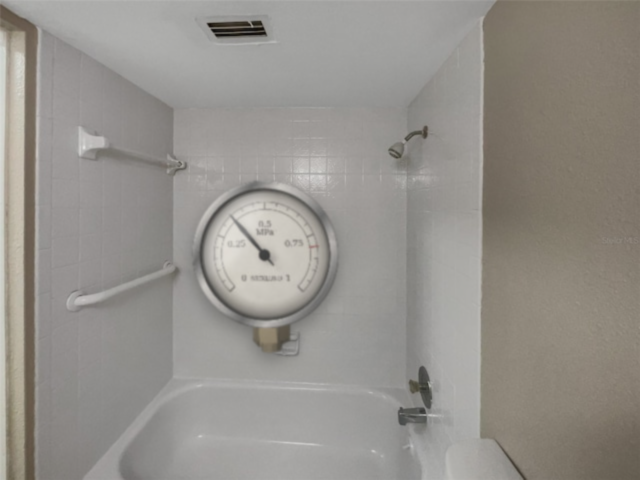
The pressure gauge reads 0.35 MPa
